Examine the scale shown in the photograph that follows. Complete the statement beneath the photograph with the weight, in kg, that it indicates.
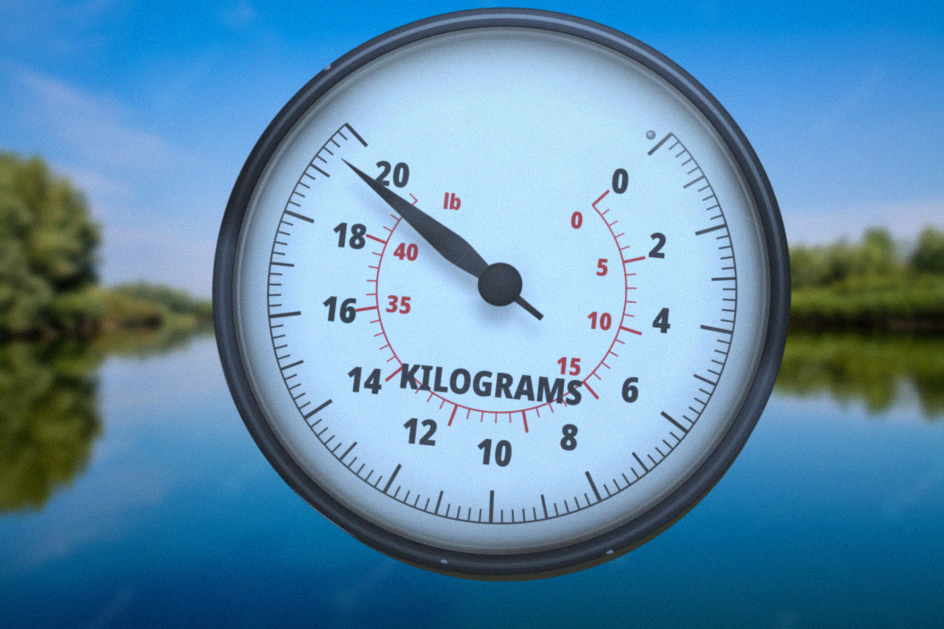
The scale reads 19.4 kg
